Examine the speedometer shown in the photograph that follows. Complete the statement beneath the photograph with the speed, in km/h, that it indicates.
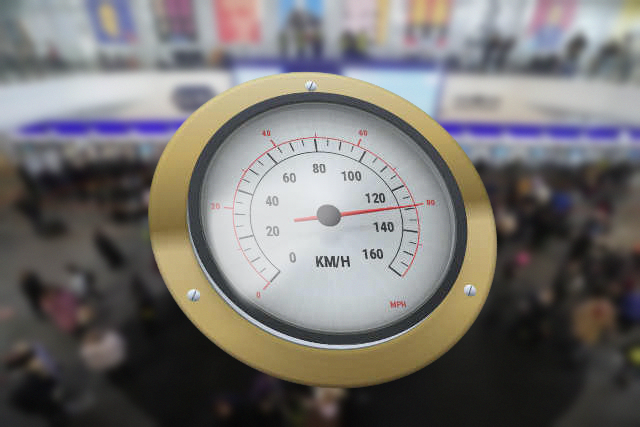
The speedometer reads 130 km/h
